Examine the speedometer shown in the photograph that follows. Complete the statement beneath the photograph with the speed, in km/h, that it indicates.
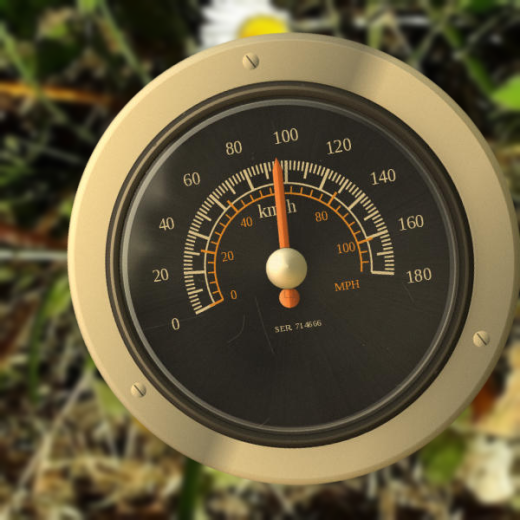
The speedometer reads 96 km/h
